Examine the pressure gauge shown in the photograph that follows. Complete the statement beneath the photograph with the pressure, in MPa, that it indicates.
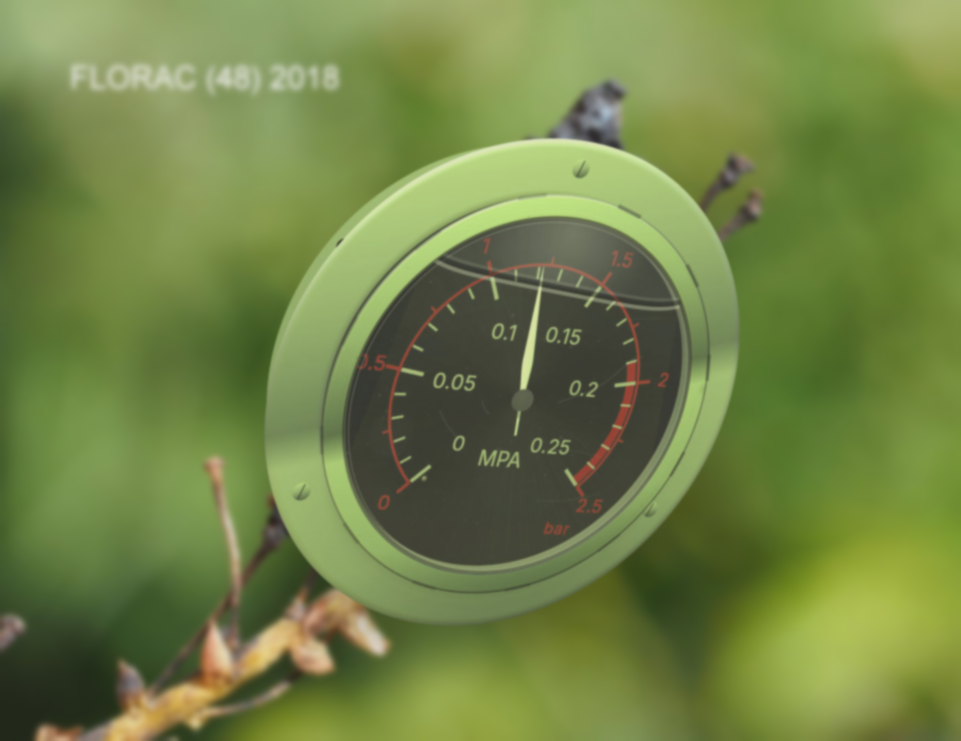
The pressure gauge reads 0.12 MPa
